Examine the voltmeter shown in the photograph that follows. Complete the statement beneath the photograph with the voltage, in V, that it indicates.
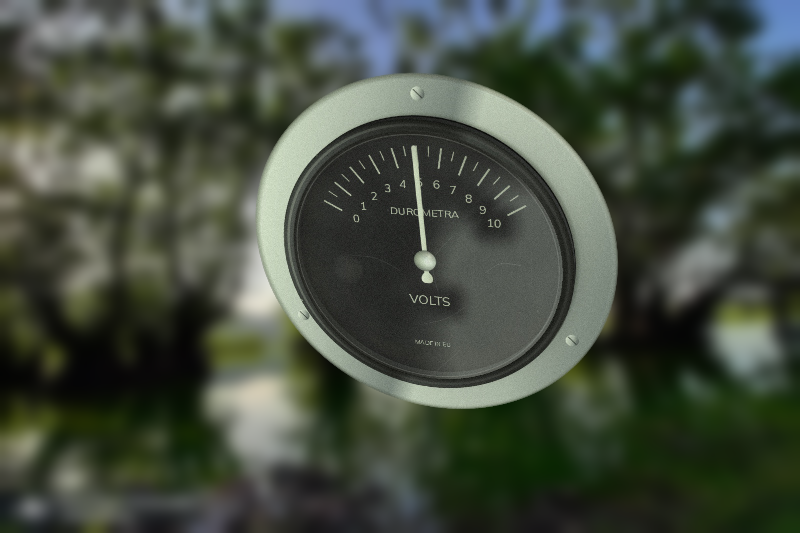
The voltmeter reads 5 V
